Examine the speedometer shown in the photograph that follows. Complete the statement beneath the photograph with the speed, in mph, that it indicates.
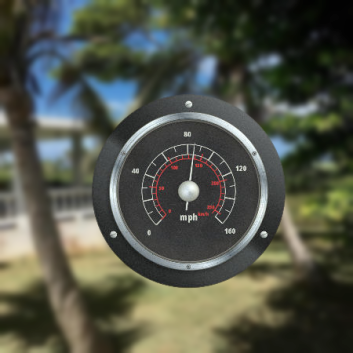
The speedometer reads 85 mph
